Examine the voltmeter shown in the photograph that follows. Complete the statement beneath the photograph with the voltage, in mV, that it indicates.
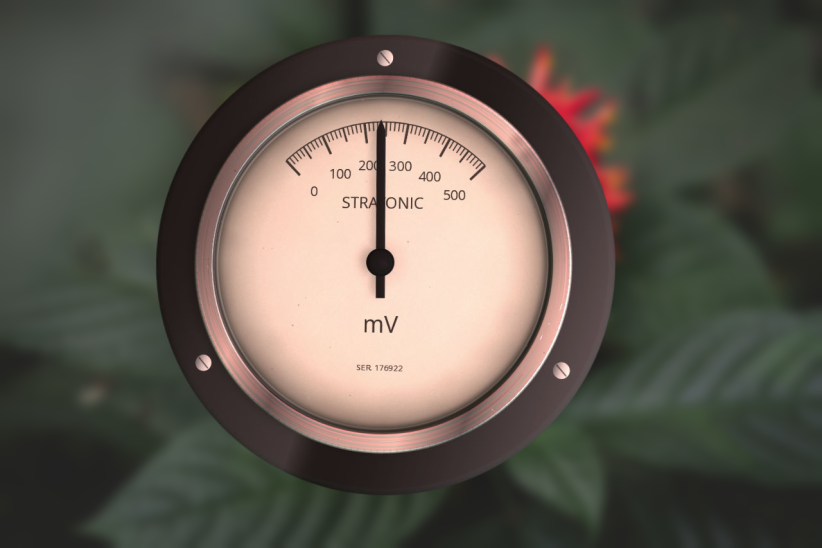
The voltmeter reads 240 mV
